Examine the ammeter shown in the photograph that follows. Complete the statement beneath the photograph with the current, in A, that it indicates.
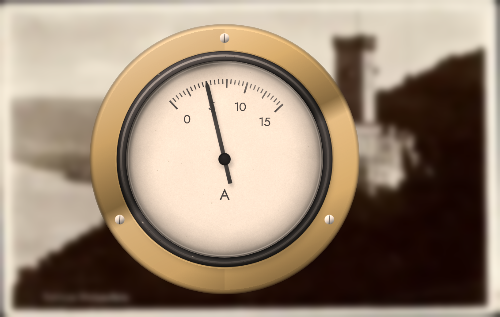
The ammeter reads 5 A
